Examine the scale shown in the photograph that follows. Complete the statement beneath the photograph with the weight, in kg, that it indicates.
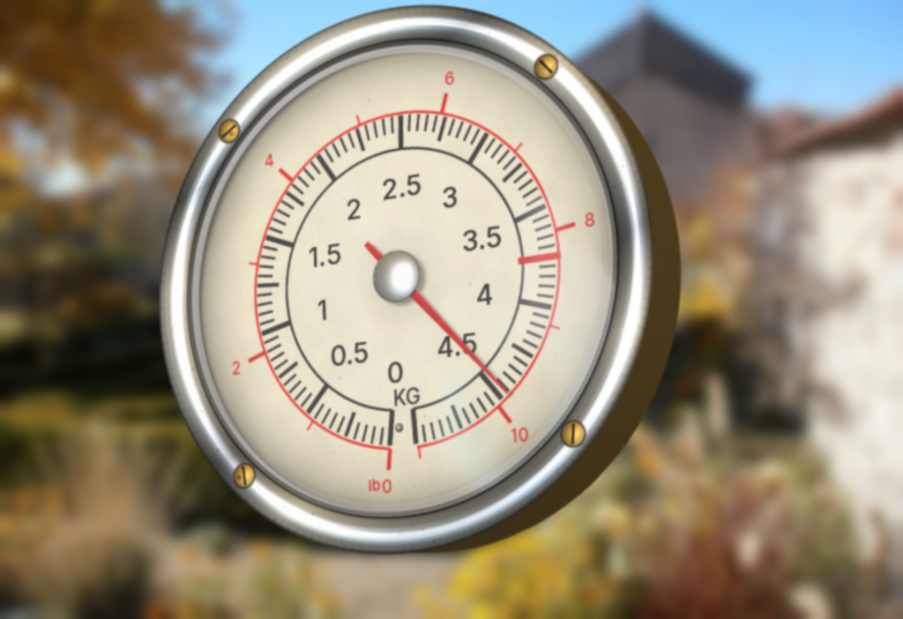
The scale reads 4.45 kg
